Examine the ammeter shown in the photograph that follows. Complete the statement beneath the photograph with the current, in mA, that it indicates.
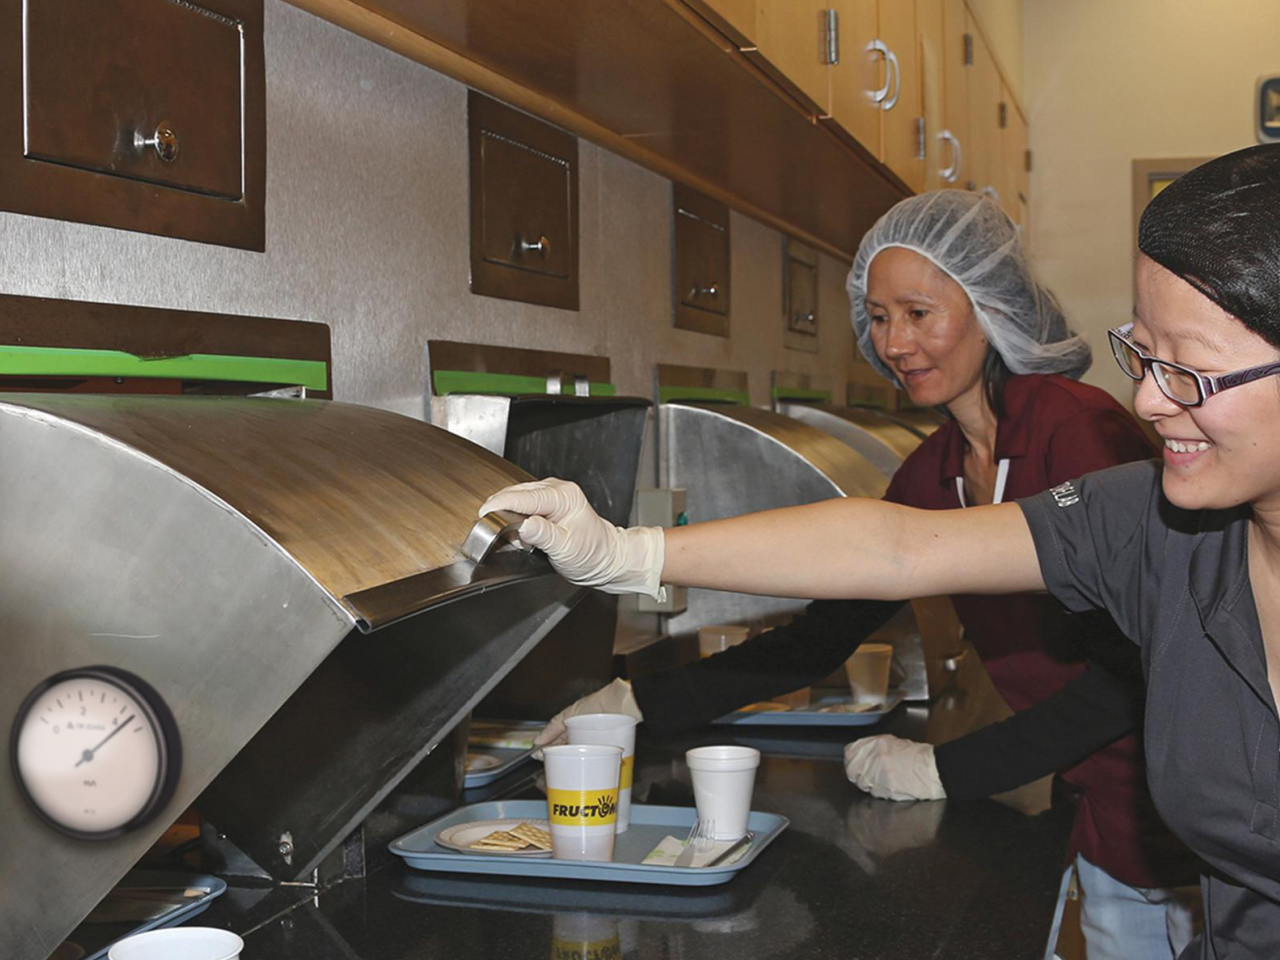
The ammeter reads 4.5 mA
